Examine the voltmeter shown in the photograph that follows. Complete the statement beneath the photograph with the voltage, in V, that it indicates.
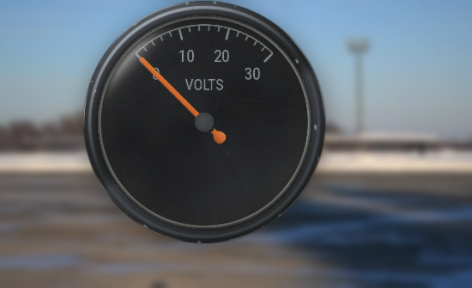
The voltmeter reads 0 V
